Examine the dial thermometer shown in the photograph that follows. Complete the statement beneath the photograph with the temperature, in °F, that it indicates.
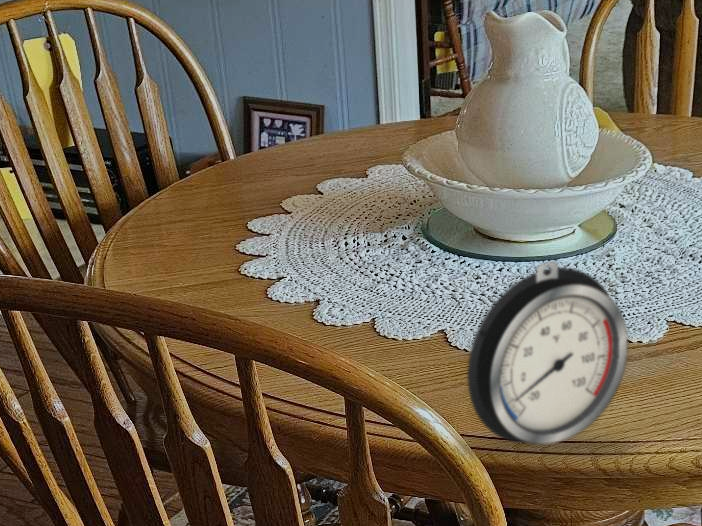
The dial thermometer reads -10 °F
